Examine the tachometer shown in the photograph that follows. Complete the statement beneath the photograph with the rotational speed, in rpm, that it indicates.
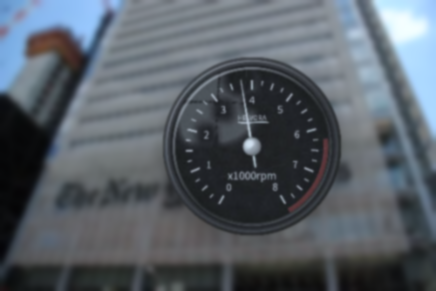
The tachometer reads 3750 rpm
